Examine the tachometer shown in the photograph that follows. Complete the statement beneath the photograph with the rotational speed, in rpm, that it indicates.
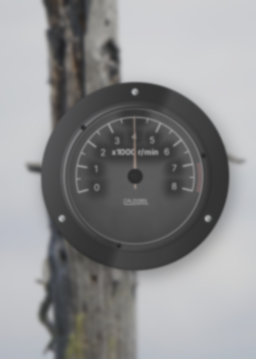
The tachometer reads 4000 rpm
